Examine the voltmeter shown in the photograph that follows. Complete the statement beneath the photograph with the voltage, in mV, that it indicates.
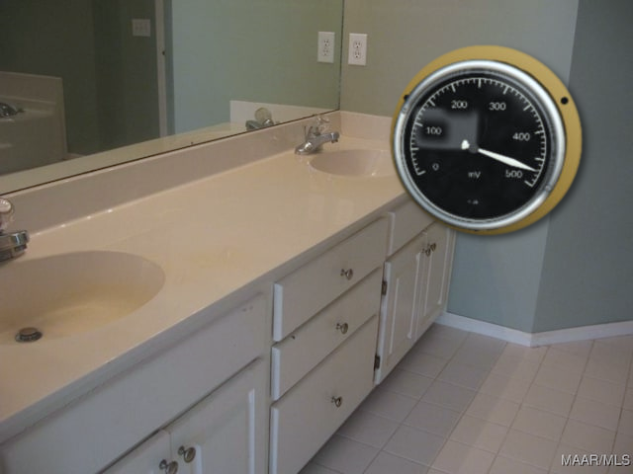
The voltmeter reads 470 mV
